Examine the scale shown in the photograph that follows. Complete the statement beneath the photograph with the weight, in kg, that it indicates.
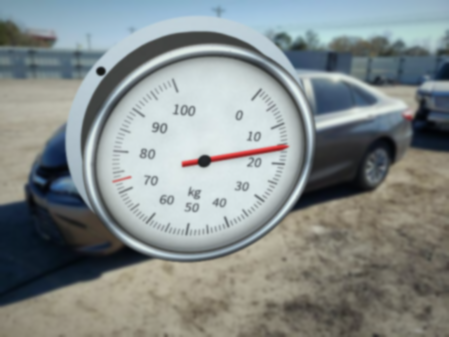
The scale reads 15 kg
